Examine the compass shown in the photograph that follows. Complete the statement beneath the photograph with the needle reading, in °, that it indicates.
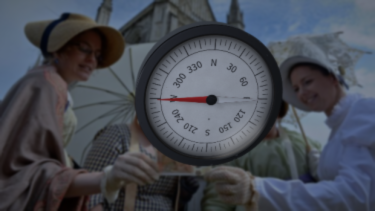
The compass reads 270 °
